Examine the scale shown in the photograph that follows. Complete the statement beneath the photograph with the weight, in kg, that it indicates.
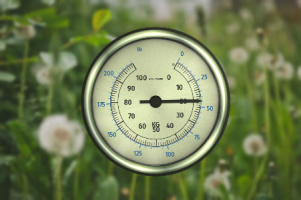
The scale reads 20 kg
